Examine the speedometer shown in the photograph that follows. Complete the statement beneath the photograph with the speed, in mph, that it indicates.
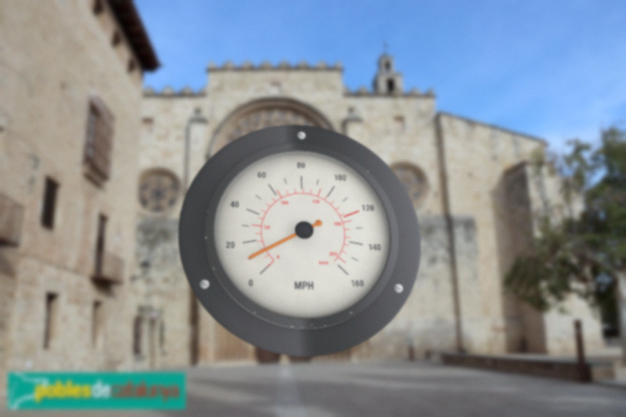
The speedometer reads 10 mph
